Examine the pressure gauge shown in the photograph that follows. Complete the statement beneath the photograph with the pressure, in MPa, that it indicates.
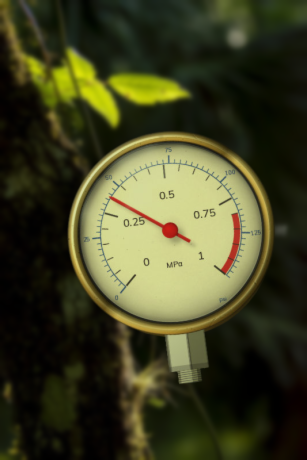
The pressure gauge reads 0.3 MPa
